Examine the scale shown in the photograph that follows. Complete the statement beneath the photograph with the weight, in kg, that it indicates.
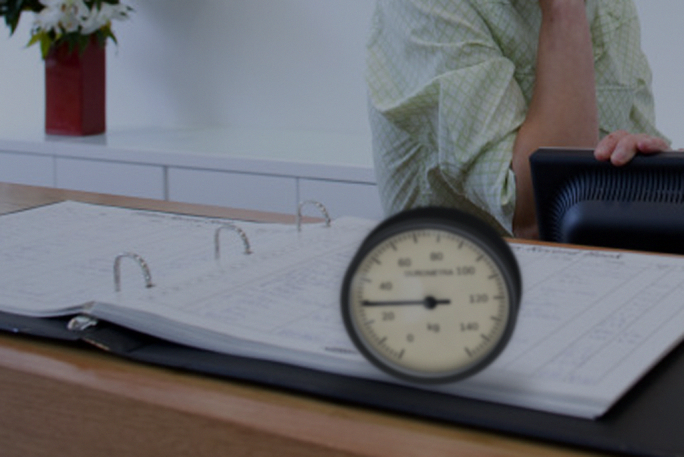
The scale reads 30 kg
